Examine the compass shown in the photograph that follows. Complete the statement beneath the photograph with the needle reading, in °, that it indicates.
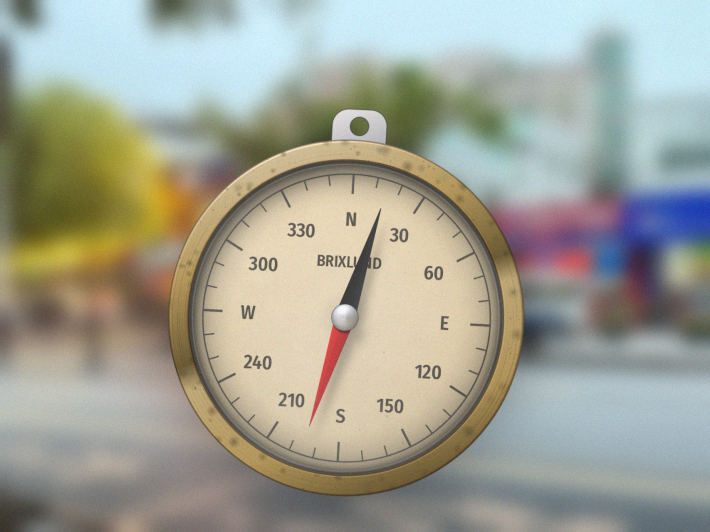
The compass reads 195 °
